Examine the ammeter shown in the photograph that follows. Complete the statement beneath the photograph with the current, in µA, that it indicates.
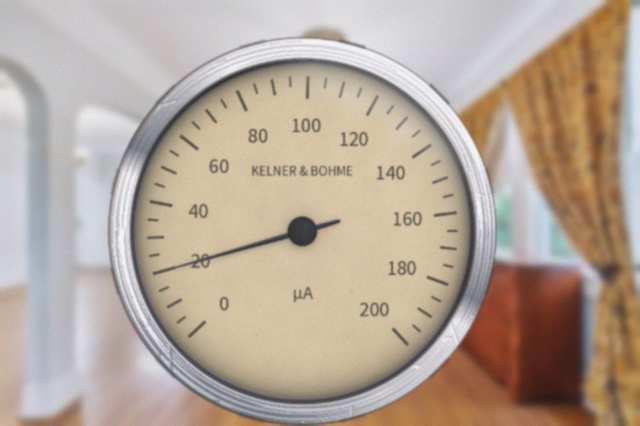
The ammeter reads 20 µA
